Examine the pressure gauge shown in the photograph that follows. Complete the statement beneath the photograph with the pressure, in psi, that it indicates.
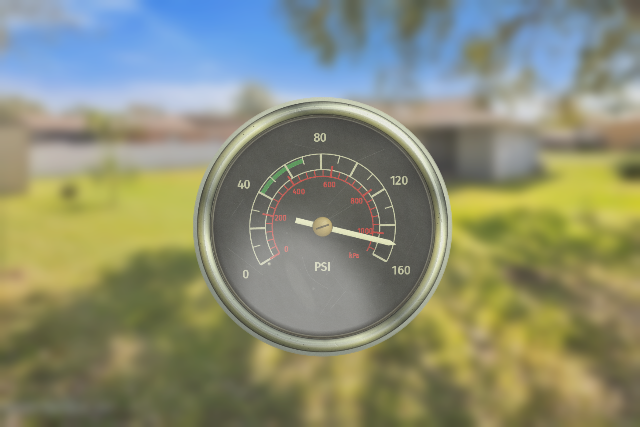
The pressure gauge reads 150 psi
